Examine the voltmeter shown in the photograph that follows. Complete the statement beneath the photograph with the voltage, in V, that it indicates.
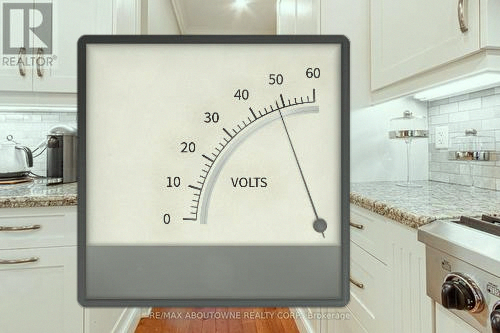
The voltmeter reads 48 V
